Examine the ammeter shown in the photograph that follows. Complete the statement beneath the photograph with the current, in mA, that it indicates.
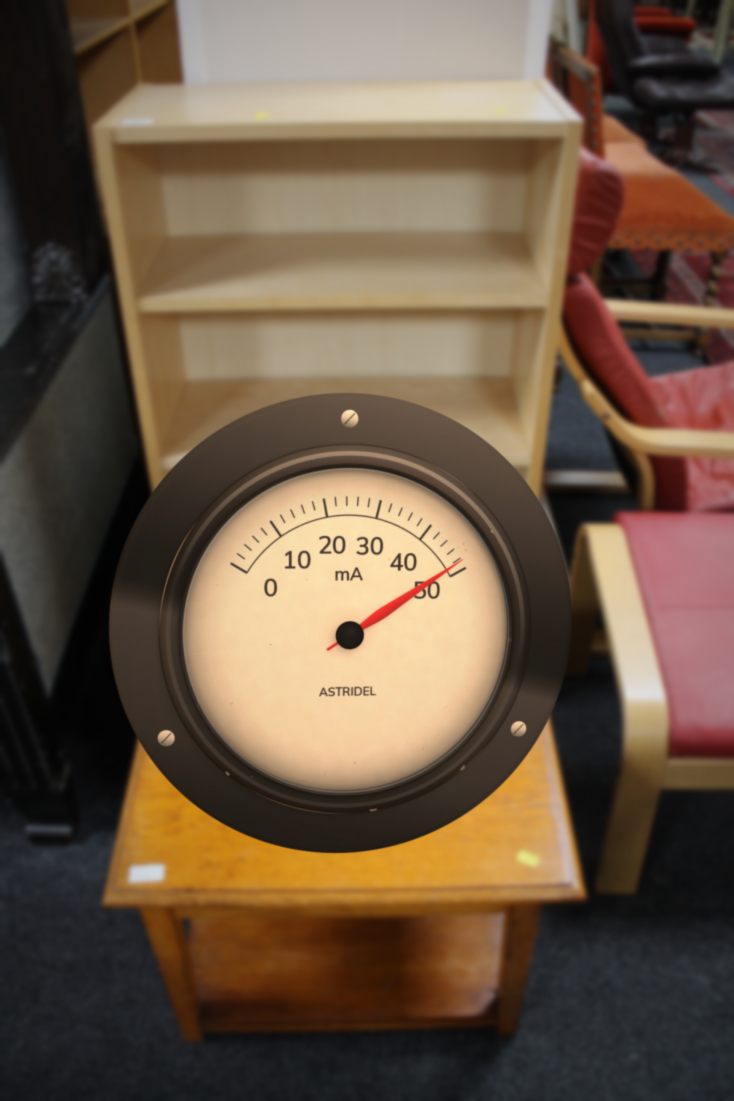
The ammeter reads 48 mA
